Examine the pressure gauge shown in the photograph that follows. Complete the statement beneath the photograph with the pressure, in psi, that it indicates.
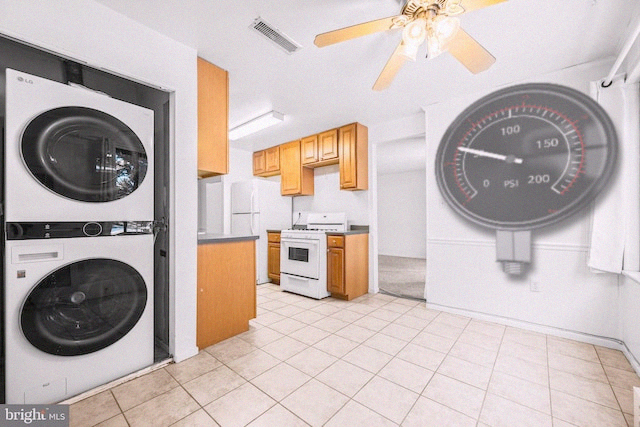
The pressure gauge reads 50 psi
